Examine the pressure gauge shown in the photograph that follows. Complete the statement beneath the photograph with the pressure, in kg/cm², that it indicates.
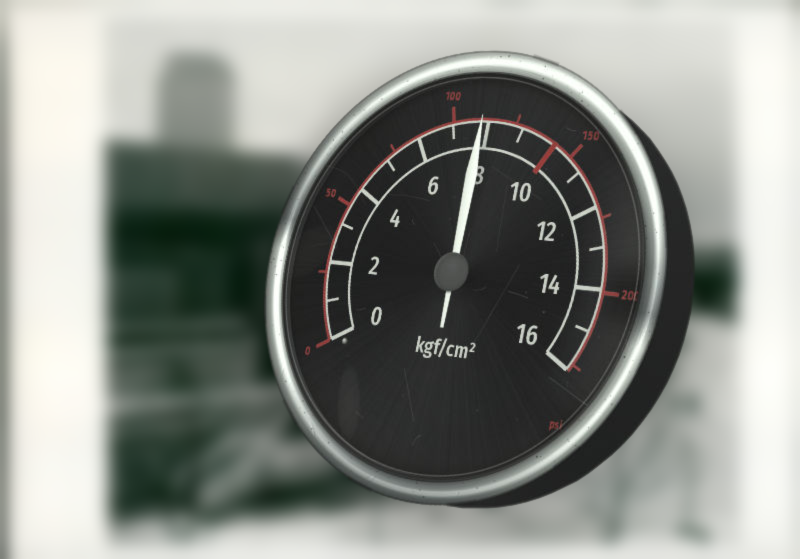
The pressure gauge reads 8 kg/cm²
